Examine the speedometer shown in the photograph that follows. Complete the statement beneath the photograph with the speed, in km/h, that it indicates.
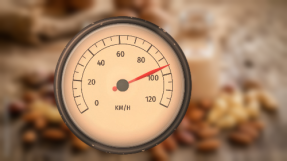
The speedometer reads 95 km/h
